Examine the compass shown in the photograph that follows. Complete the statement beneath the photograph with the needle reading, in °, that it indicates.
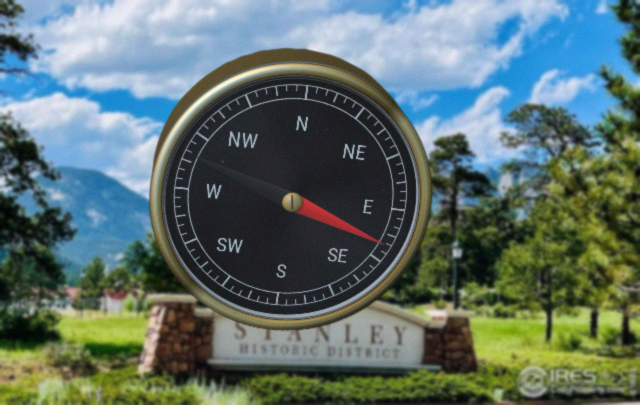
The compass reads 110 °
